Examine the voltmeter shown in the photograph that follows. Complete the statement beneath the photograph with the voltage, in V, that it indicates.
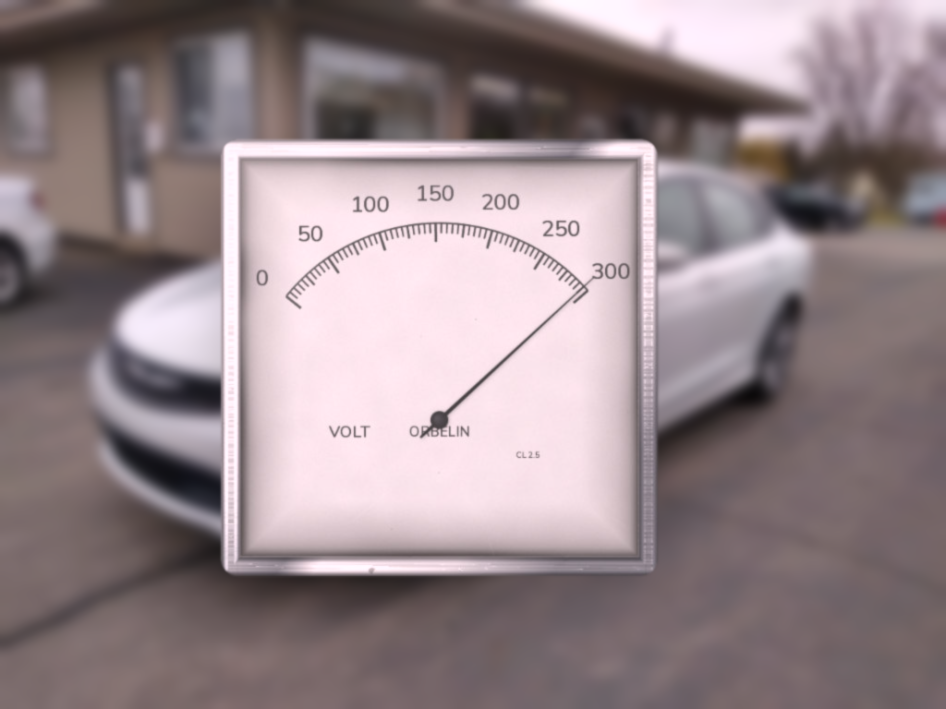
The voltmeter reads 295 V
